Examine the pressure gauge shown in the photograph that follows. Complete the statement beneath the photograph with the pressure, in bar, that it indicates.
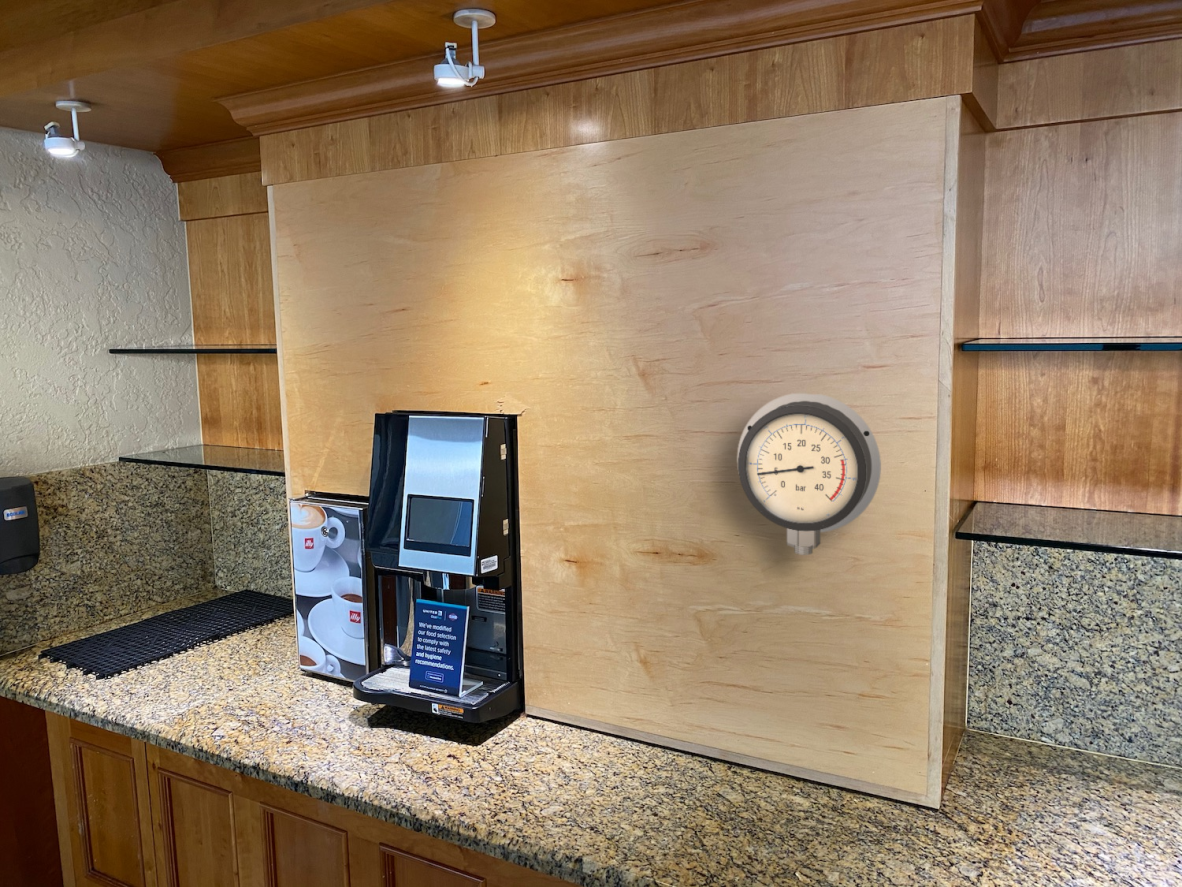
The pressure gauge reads 5 bar
